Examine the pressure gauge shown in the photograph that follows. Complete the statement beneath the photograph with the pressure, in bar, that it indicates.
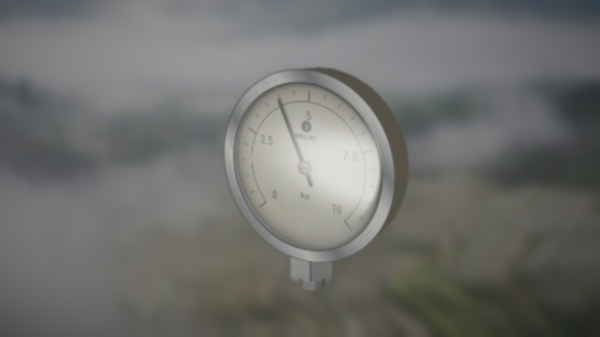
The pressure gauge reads 4 bar
